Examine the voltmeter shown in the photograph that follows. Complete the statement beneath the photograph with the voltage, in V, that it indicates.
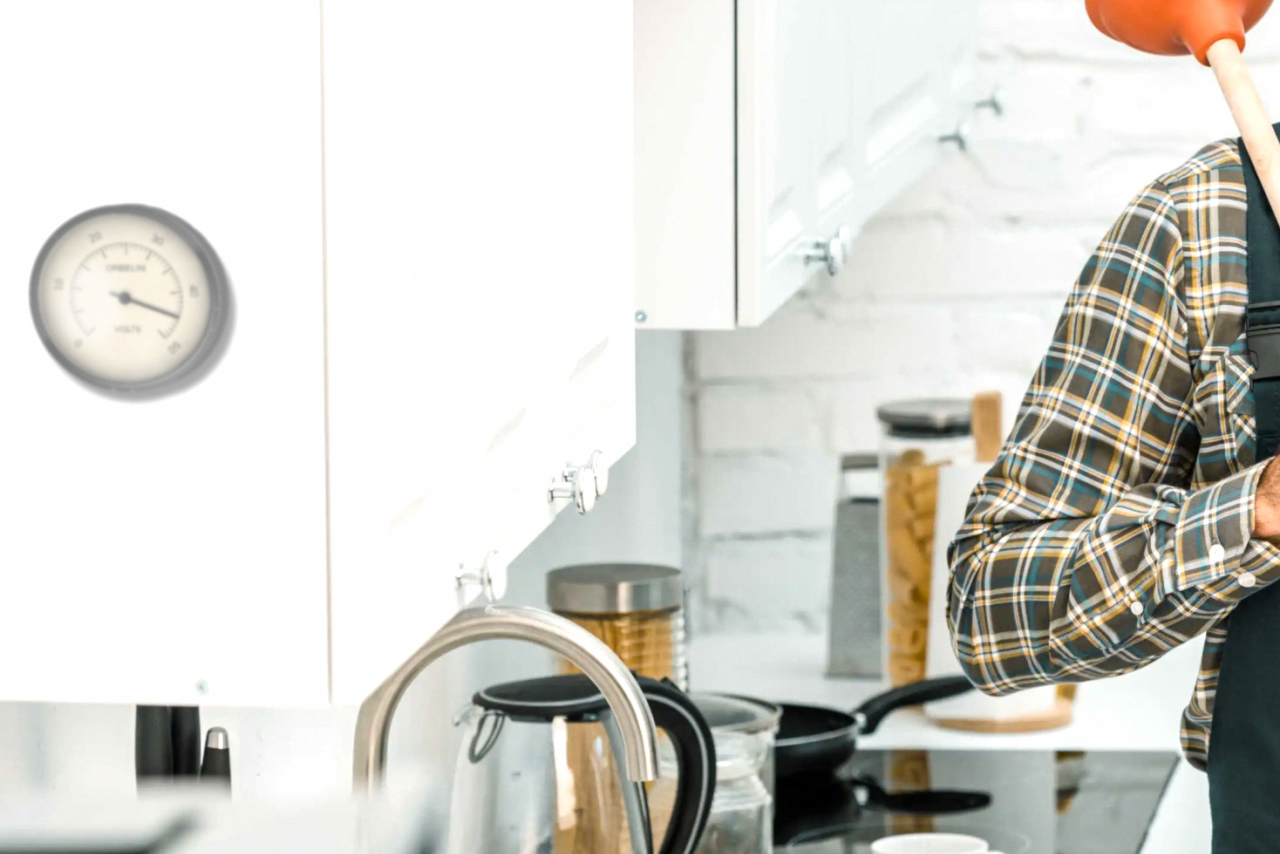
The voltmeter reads 45 V
